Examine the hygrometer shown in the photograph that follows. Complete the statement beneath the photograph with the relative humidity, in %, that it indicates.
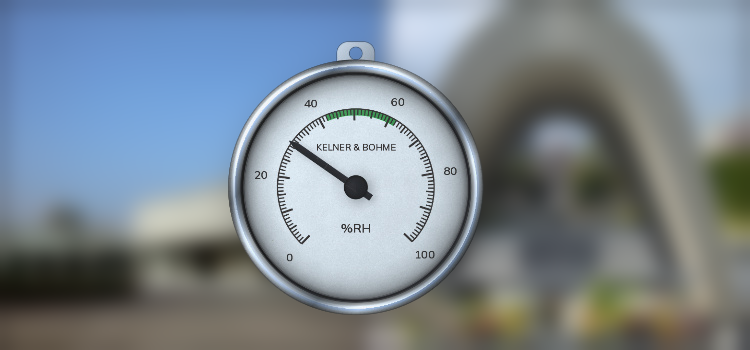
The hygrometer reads 30 %
